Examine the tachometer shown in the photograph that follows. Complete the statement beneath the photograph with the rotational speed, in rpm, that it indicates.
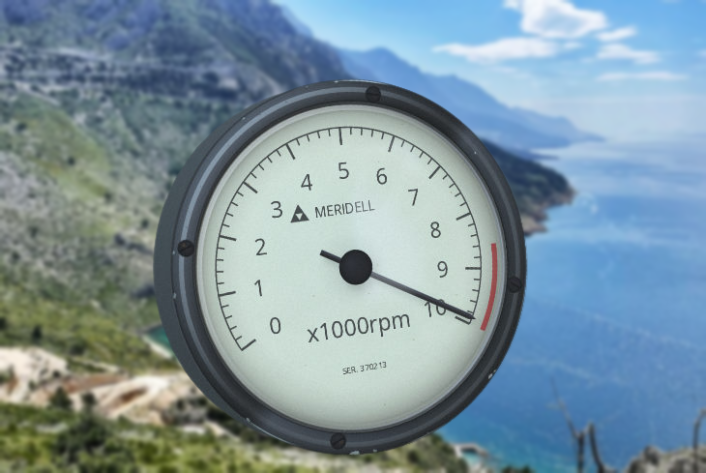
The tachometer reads 9900 rpm
